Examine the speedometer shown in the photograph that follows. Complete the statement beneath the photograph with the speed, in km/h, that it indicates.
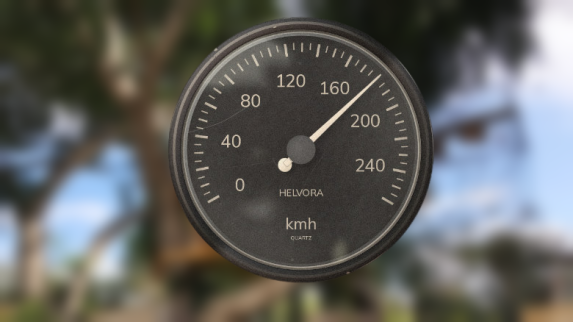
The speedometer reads 180 km/h
